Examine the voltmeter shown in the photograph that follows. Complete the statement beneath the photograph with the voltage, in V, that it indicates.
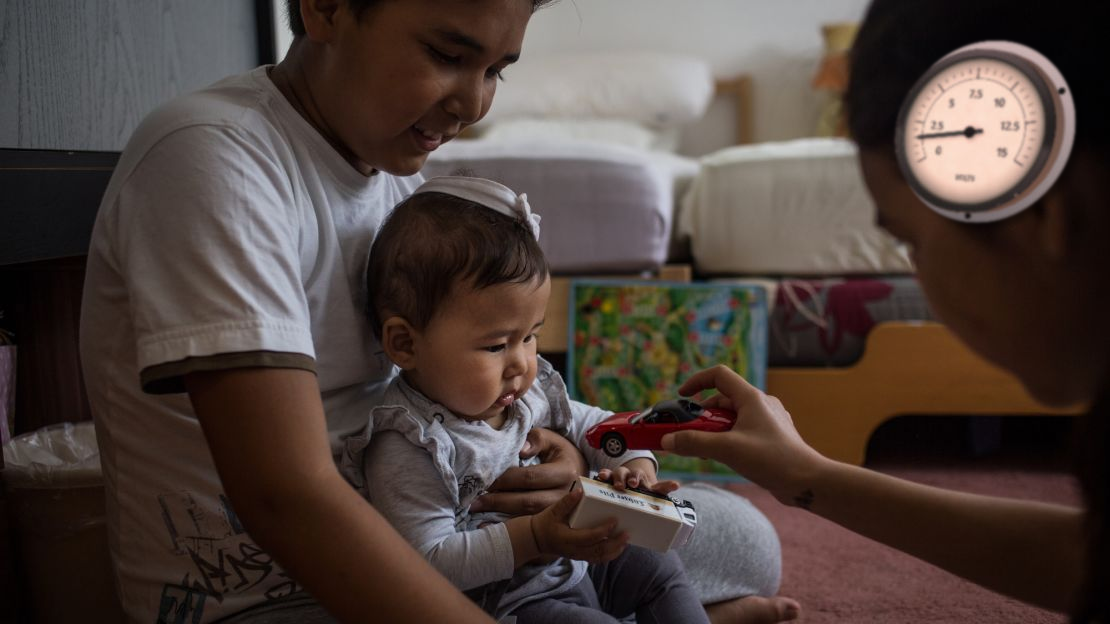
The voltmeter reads 1.5 V
